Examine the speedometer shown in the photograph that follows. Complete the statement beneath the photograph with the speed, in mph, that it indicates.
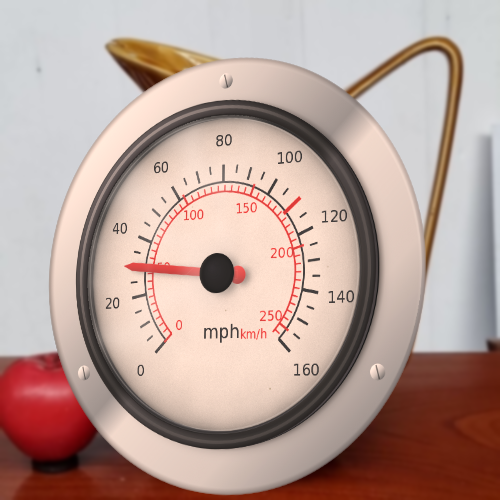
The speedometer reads 30 mph
